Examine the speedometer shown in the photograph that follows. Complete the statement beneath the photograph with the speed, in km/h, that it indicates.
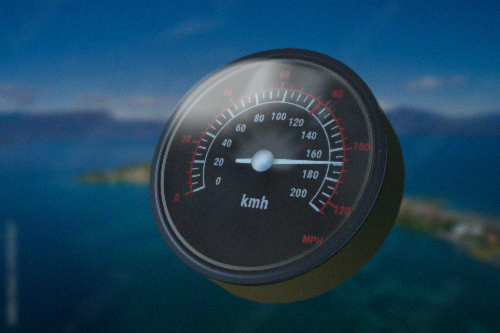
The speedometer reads 170 km/h
